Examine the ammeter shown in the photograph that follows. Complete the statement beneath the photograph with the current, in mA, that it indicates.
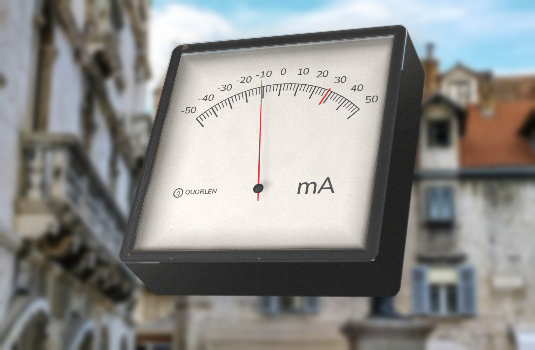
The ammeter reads -10 mA
